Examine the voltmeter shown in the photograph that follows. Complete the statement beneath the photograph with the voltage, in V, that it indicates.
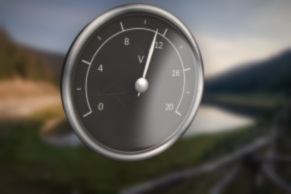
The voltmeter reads 11 V
